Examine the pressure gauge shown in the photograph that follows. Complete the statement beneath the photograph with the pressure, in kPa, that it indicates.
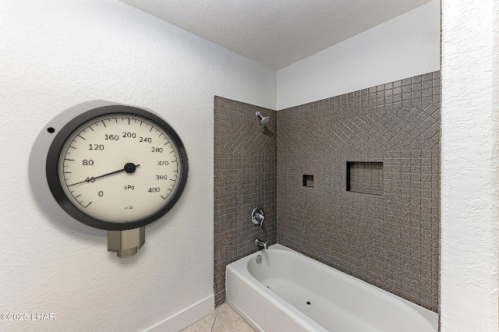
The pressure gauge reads 40 kPa
